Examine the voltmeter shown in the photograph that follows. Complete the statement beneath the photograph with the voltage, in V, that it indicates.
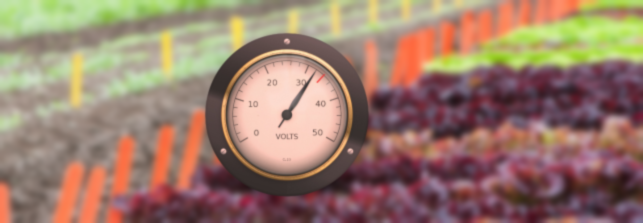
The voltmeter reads 32 V
